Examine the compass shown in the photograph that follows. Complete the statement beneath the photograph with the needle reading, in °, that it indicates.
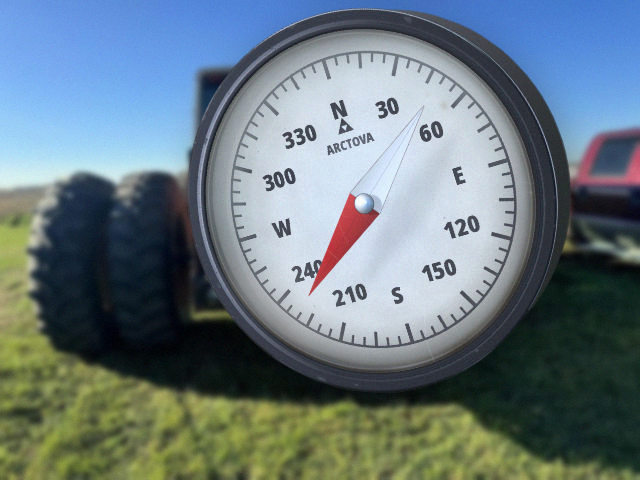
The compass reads 230 °
